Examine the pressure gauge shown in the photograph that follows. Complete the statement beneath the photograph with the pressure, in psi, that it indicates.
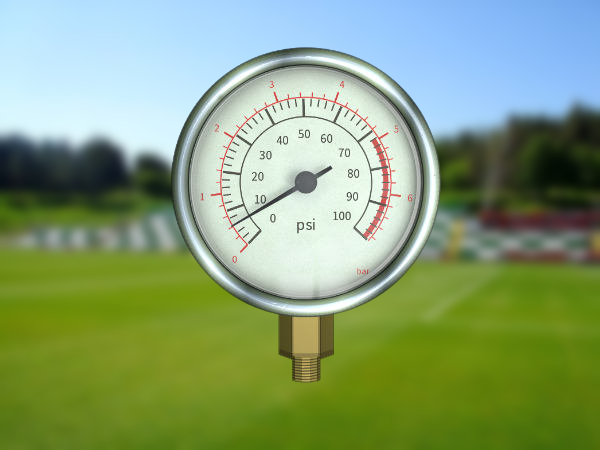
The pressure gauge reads 6 psi
